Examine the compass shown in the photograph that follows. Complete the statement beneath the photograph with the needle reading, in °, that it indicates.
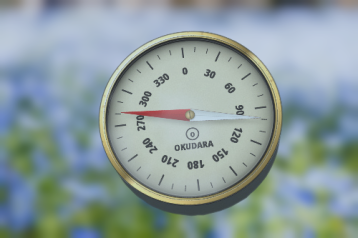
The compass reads 280 °
